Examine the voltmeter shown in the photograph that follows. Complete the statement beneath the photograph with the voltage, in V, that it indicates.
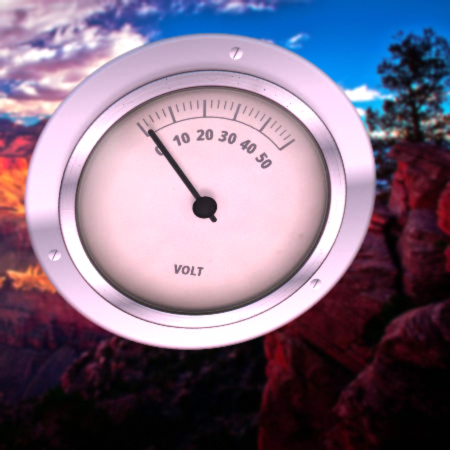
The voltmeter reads 2 V
